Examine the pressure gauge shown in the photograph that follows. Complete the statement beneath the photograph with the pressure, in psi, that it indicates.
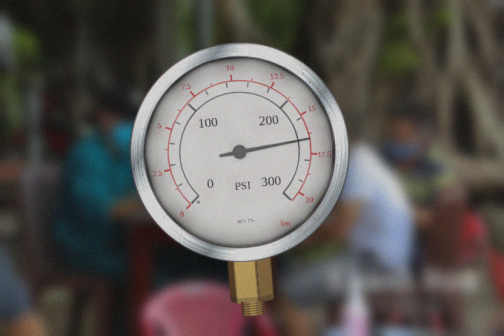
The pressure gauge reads 240 psi
